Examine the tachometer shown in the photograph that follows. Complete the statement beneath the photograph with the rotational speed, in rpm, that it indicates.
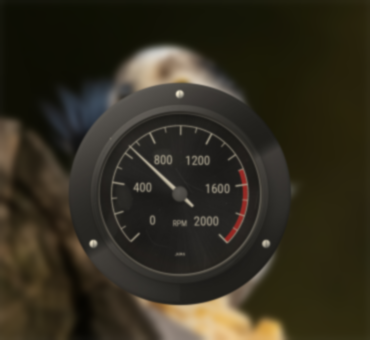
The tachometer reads 650 rpm
